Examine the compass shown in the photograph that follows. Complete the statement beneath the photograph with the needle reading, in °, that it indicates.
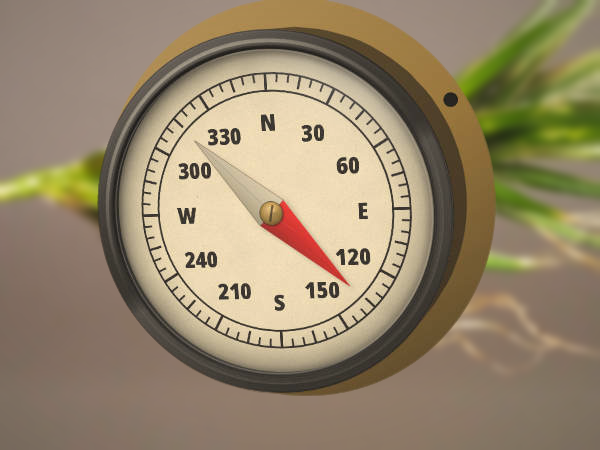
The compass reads 135 °
